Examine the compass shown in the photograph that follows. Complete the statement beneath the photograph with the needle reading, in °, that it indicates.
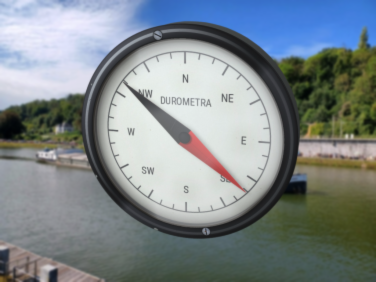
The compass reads 130 °
